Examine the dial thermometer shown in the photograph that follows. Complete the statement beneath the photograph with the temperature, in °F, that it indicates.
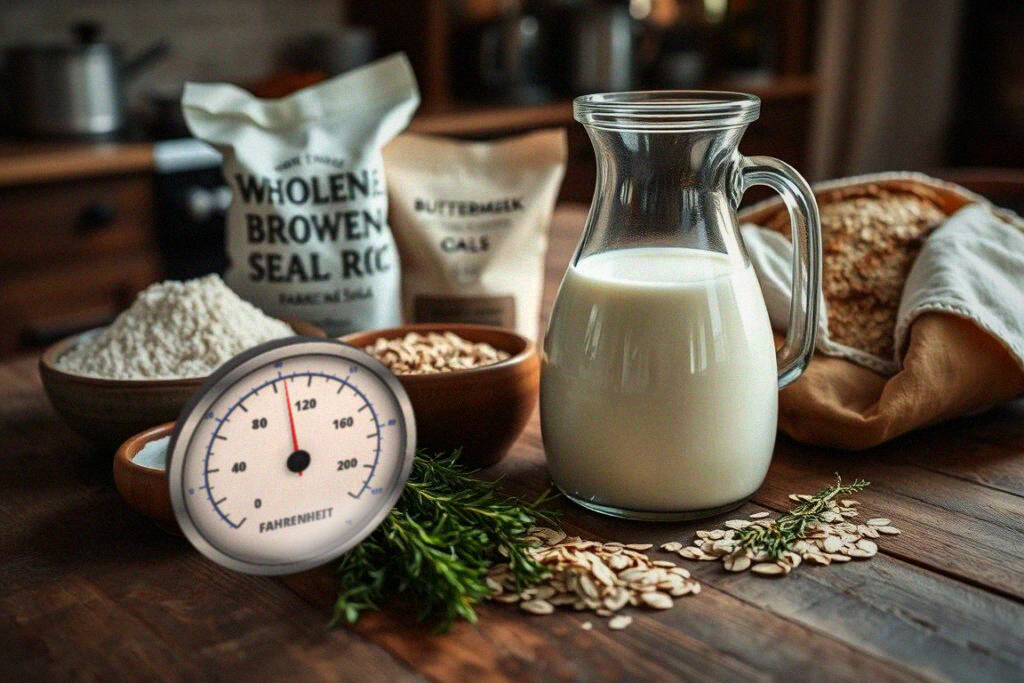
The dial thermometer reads 105 °F
